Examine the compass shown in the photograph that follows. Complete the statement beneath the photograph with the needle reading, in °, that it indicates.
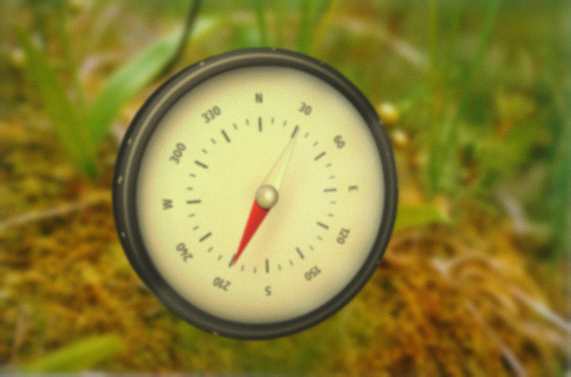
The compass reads 210 °
